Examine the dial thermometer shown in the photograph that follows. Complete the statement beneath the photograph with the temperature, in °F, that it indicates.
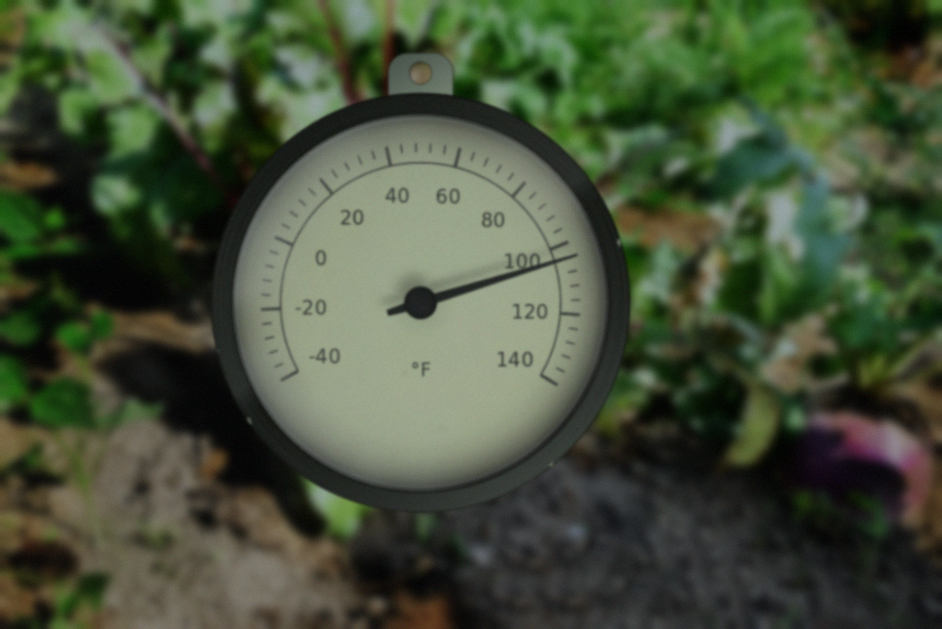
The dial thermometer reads 104 °F
